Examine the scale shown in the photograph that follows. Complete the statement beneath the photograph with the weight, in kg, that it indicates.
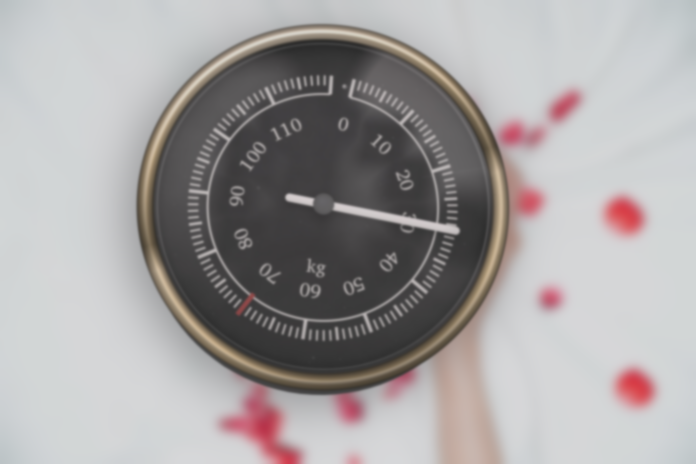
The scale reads 30 kg
